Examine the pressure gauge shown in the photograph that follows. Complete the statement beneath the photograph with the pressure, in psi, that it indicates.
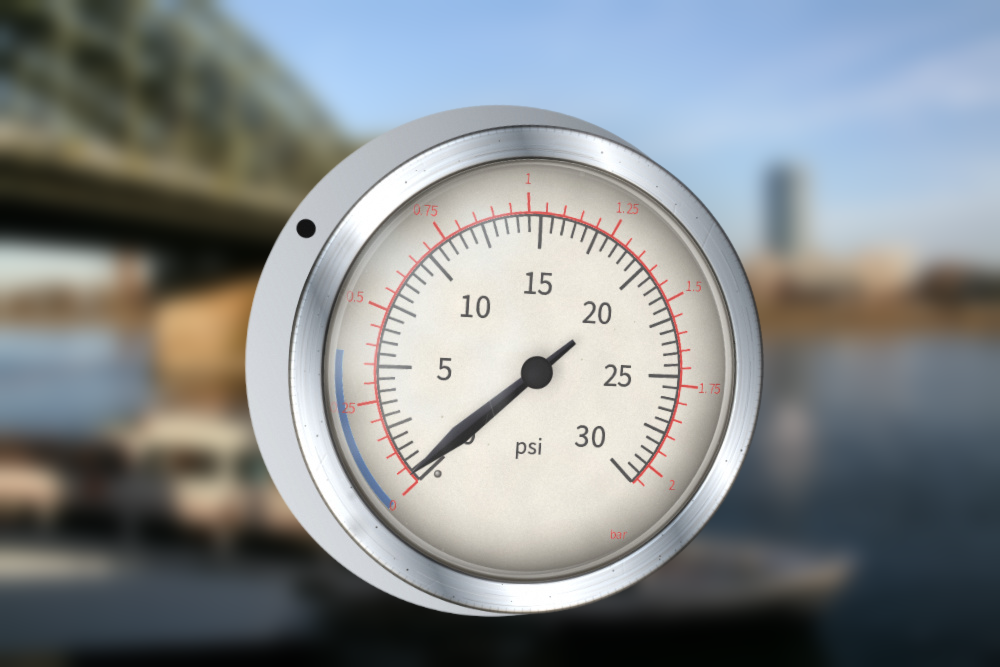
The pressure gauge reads 0.5 psi
